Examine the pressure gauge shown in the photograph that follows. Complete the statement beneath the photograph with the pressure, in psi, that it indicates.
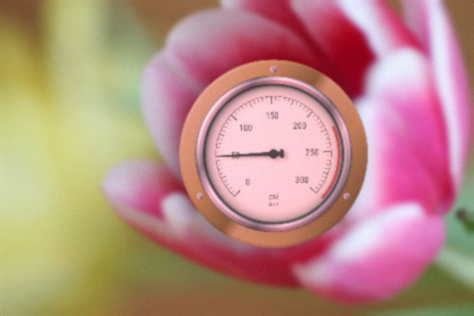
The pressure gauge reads 50 psi
